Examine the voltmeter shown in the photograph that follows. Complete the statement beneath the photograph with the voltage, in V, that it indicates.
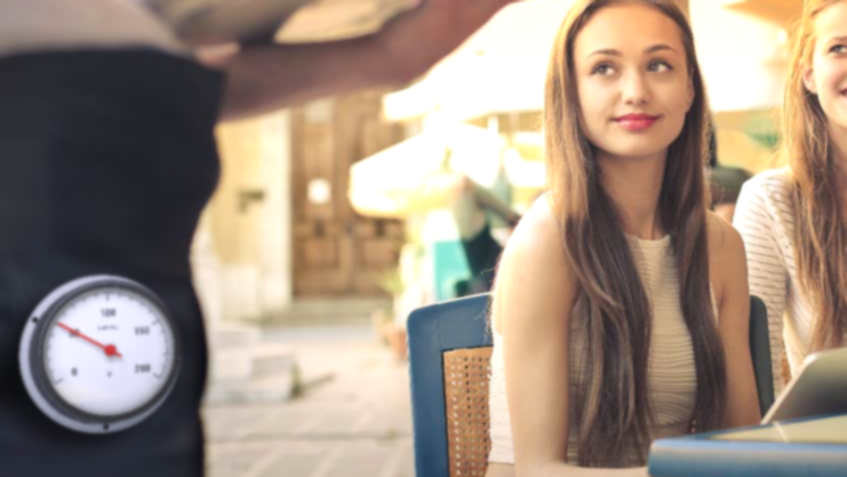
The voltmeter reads 50 V
